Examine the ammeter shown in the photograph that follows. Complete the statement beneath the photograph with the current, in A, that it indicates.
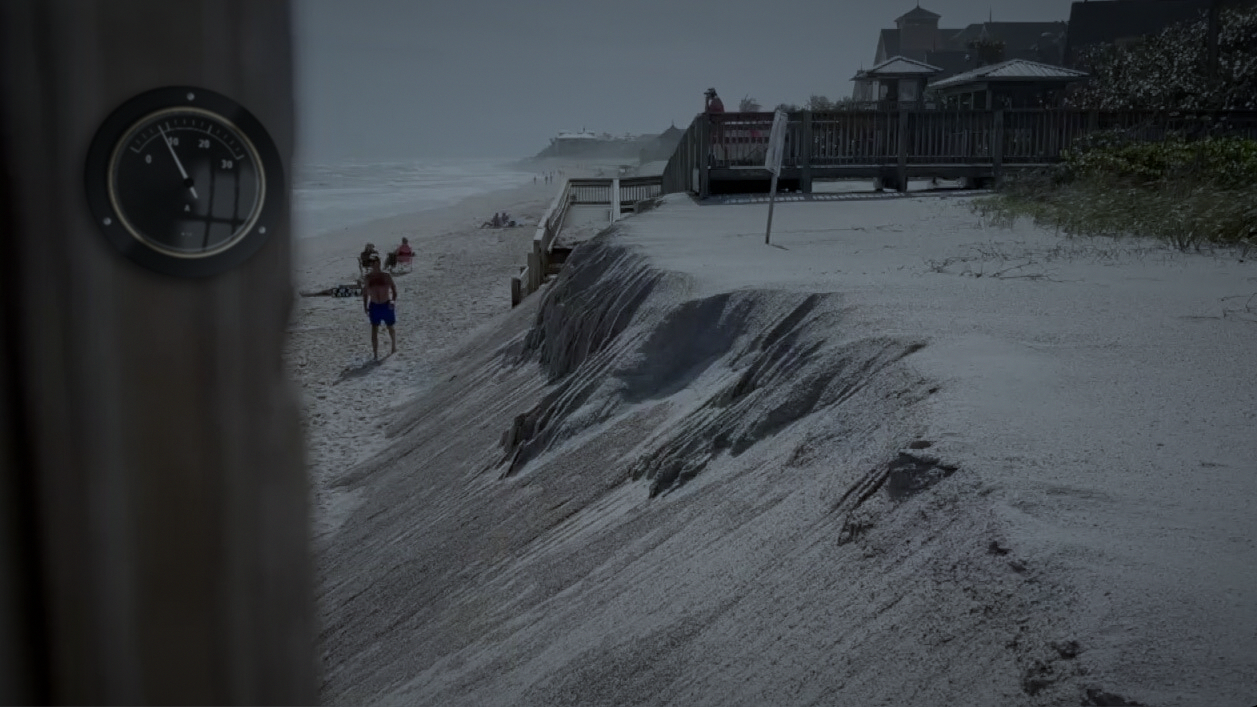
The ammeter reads 8 A
